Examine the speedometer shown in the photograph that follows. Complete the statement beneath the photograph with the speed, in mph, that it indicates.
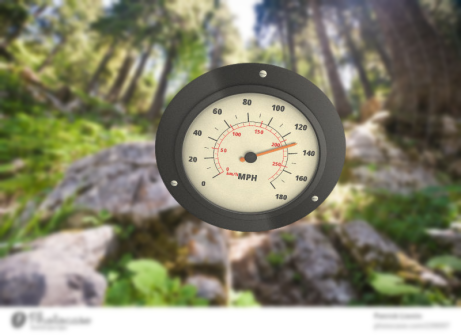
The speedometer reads 130 mph
